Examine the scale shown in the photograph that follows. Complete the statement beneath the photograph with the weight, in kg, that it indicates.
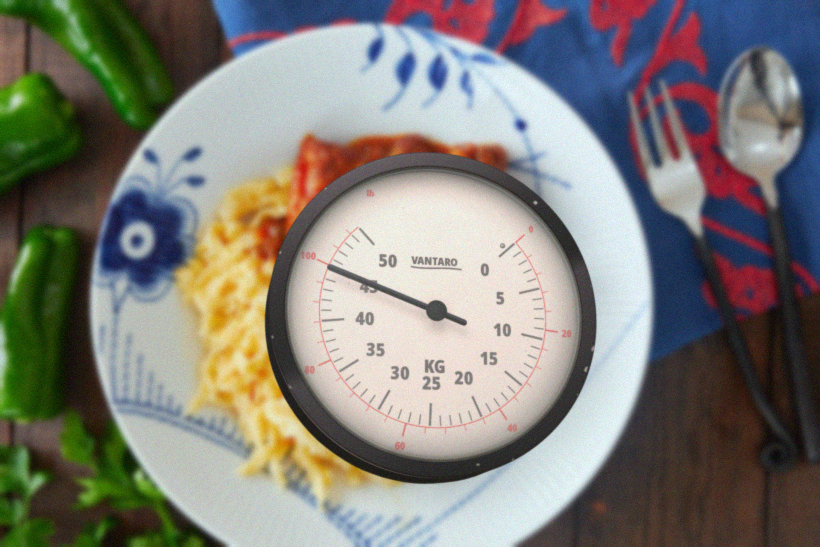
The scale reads 45 kg
